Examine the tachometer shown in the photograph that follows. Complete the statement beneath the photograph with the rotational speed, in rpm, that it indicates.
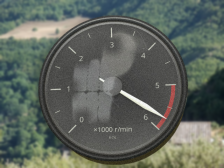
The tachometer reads 5750 rpm
